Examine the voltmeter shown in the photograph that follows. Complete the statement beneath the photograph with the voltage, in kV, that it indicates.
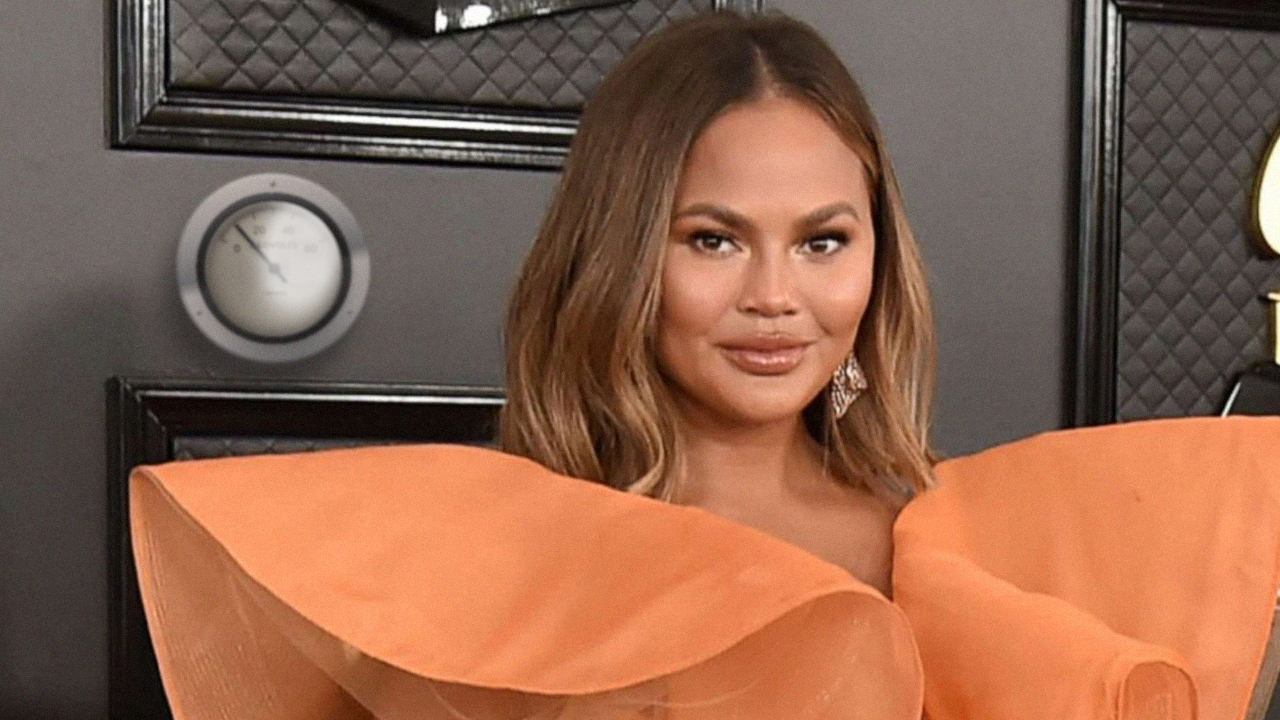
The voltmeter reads 10 kV
